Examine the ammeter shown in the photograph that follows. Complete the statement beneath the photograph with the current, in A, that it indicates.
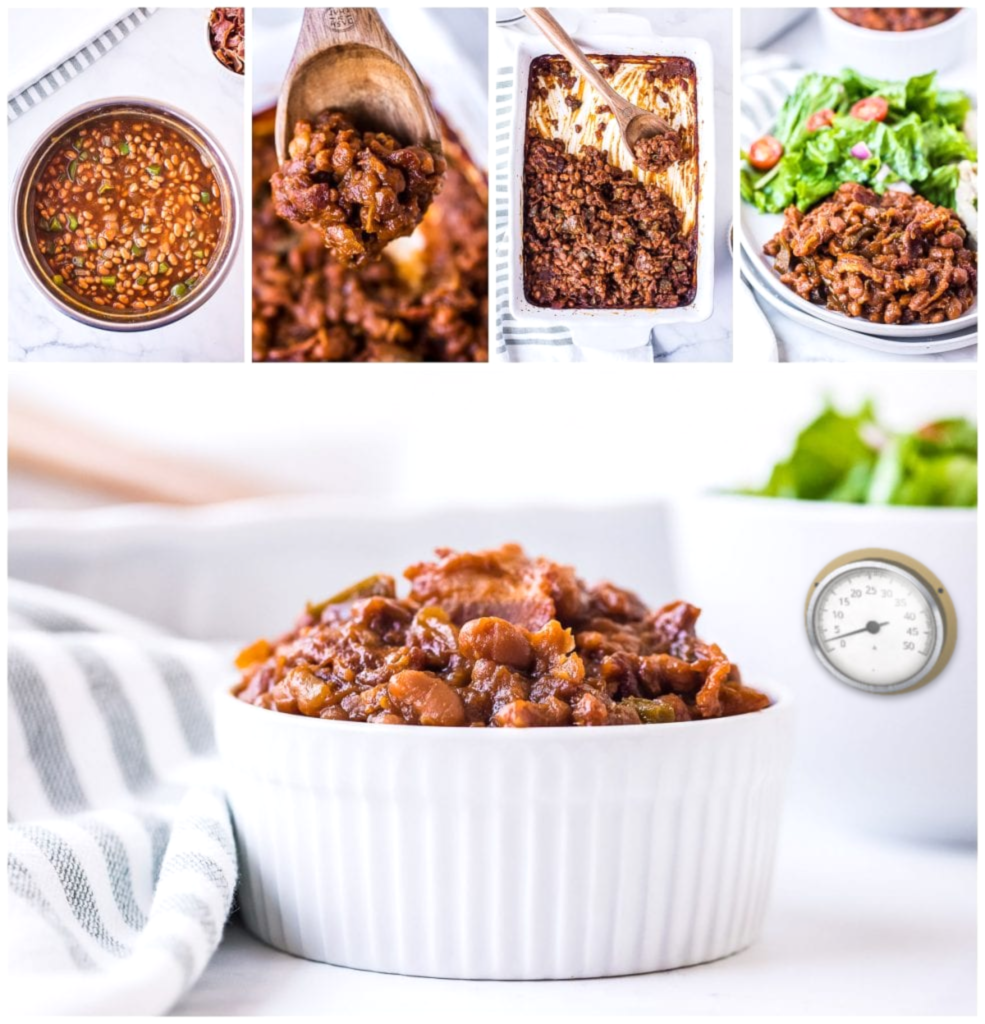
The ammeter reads 2.5 A
